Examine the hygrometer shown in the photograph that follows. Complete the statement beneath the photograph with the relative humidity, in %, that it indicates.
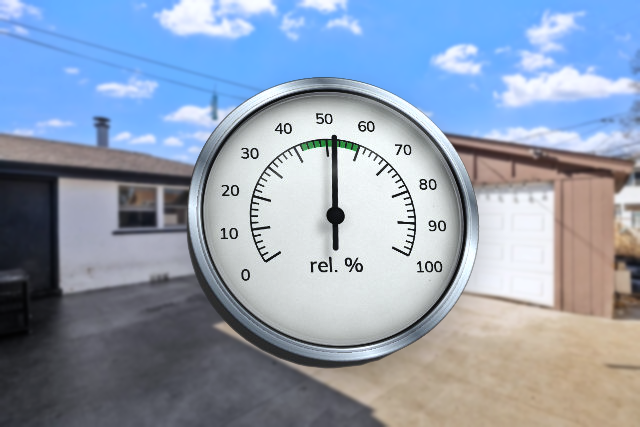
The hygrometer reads 52 %
